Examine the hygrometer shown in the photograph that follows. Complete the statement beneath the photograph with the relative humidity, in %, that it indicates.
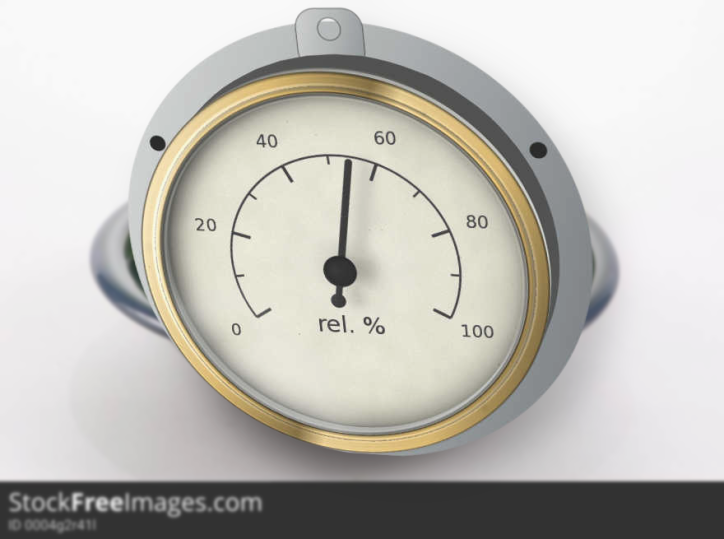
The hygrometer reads 55 %
